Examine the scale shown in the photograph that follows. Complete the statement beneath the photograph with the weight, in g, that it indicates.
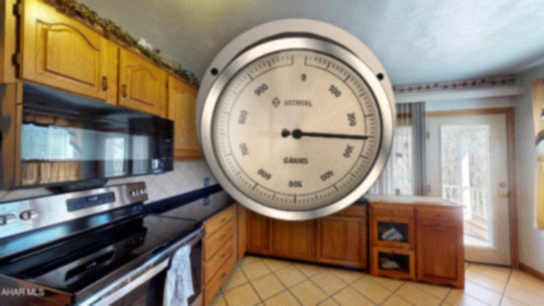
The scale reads 250 g
